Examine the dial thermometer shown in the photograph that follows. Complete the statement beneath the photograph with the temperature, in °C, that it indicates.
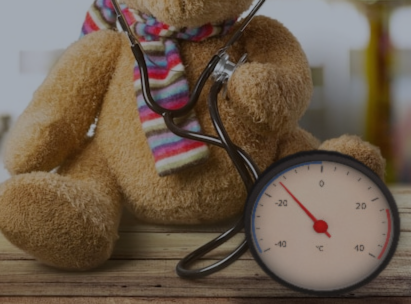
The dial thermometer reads -14 °C
